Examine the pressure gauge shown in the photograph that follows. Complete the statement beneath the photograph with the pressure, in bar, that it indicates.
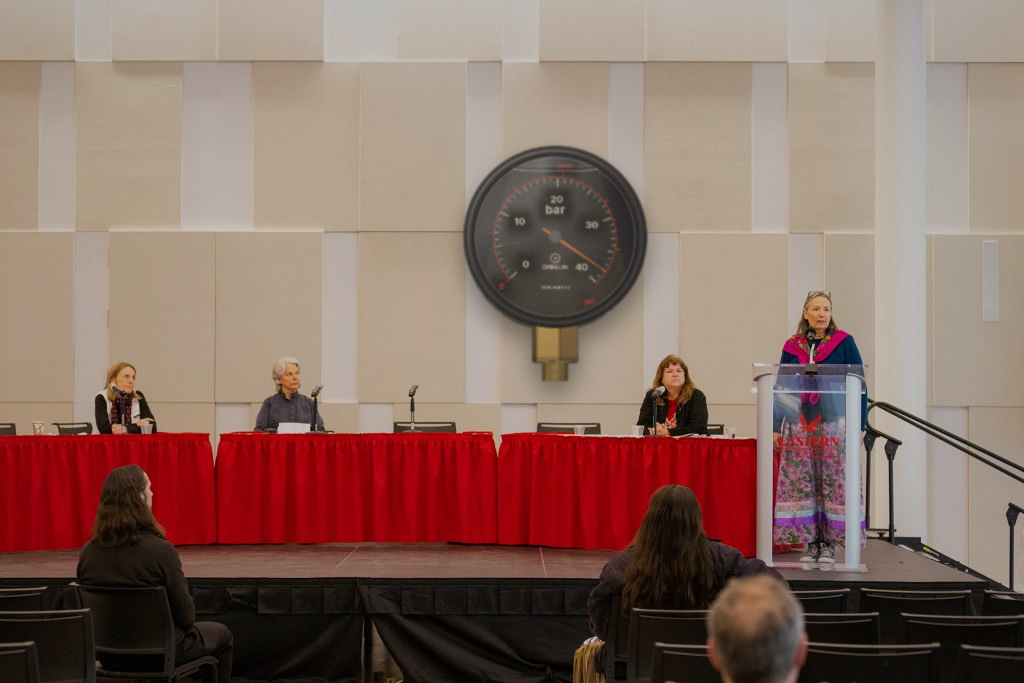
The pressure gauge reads 38 bar
